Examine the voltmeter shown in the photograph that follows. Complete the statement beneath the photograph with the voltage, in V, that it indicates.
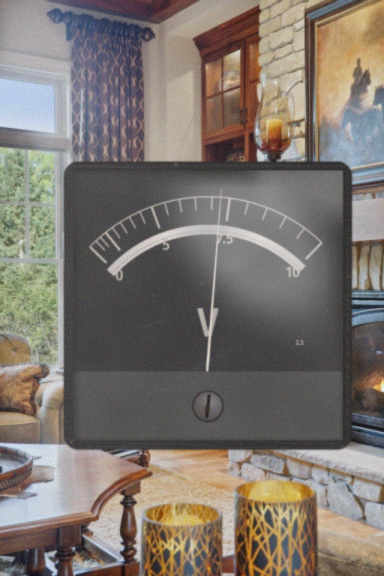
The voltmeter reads 7.25 V
